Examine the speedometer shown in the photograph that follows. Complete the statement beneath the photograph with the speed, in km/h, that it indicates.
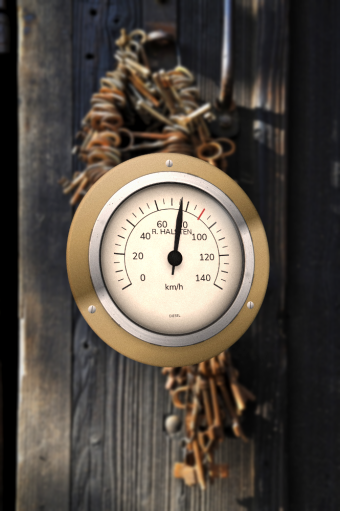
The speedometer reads 75 km/h
